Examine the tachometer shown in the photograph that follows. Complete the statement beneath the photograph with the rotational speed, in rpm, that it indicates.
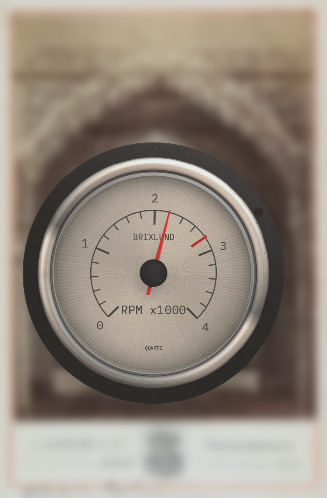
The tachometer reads 2200 rpm
